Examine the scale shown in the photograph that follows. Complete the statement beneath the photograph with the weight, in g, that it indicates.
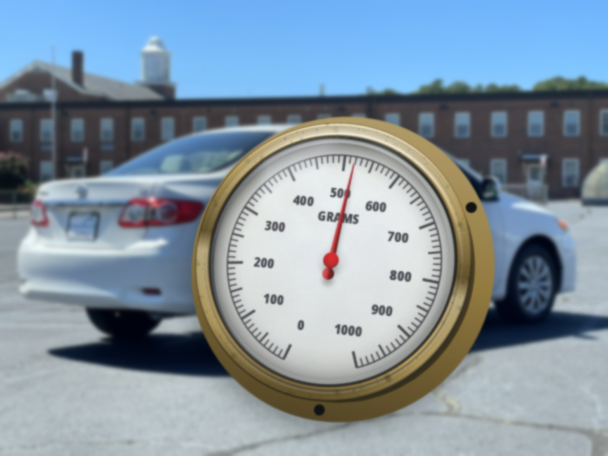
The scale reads 520 g
